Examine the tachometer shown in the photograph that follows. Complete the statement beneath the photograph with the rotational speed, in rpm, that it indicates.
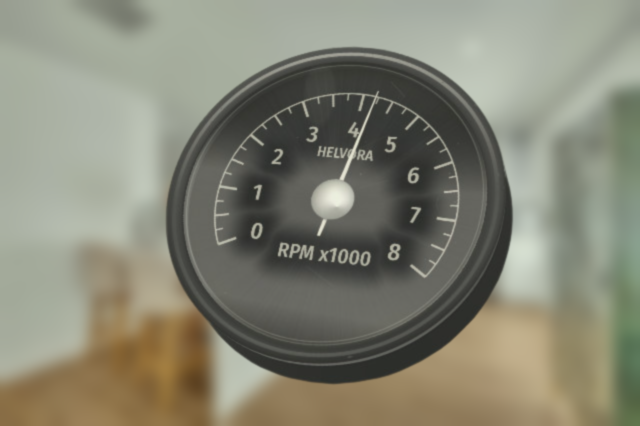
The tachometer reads 4250 rpm
